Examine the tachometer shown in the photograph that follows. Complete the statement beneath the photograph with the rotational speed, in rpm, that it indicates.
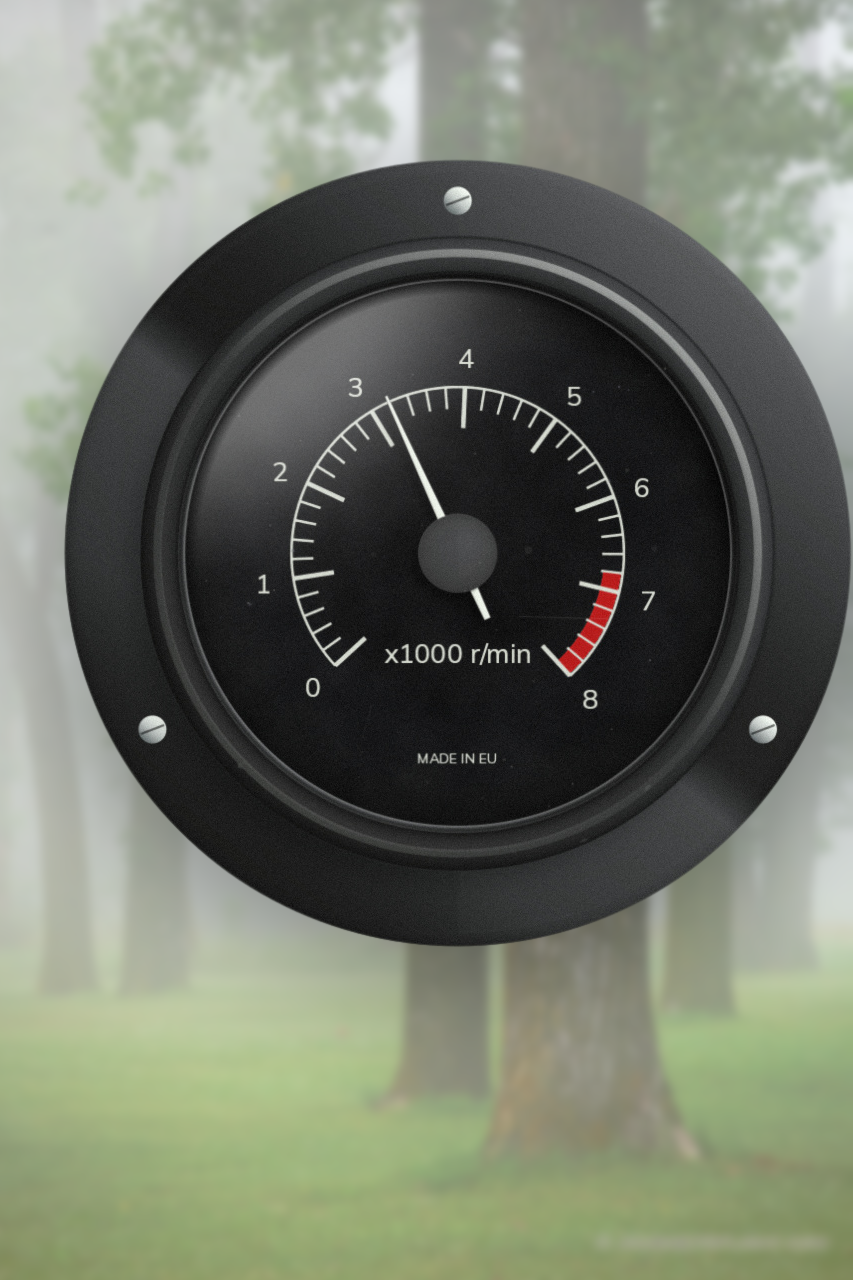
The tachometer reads 3200 rpm
